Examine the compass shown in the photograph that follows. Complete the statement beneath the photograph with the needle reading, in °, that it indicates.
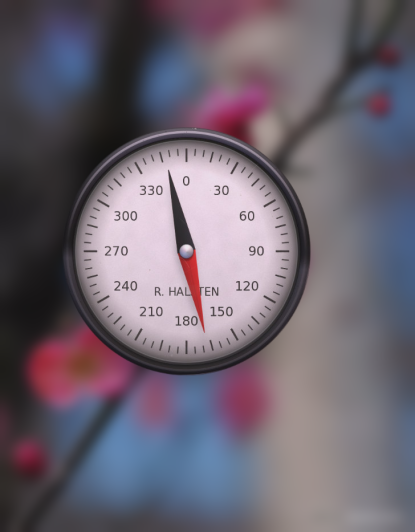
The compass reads 167.5 °
